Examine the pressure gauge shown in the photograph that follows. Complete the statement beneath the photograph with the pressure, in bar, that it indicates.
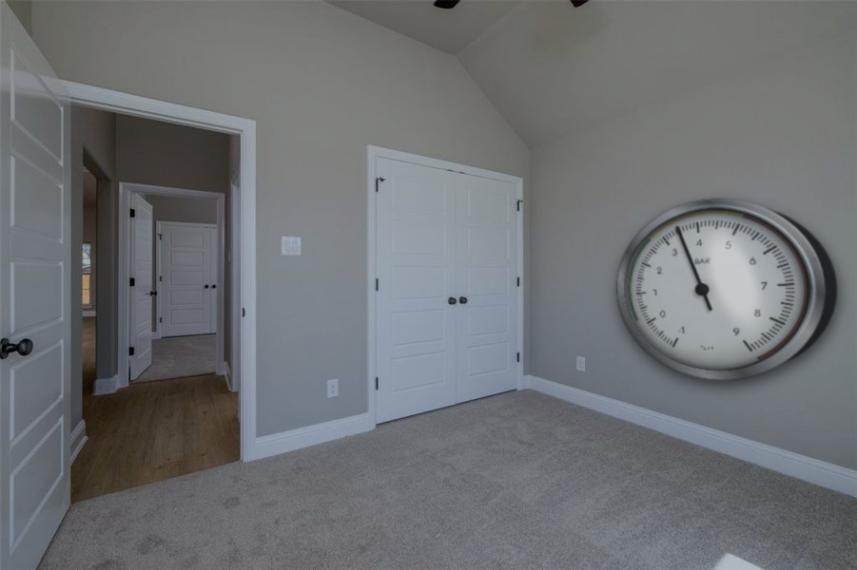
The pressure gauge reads 3.5 bar
